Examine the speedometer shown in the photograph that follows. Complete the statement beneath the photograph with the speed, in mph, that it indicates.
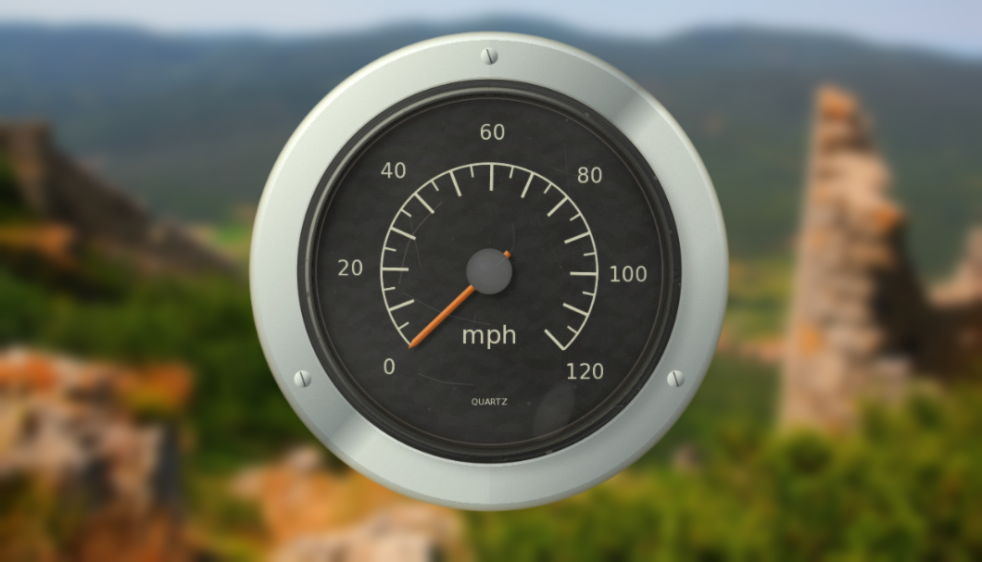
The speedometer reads 0 mph
